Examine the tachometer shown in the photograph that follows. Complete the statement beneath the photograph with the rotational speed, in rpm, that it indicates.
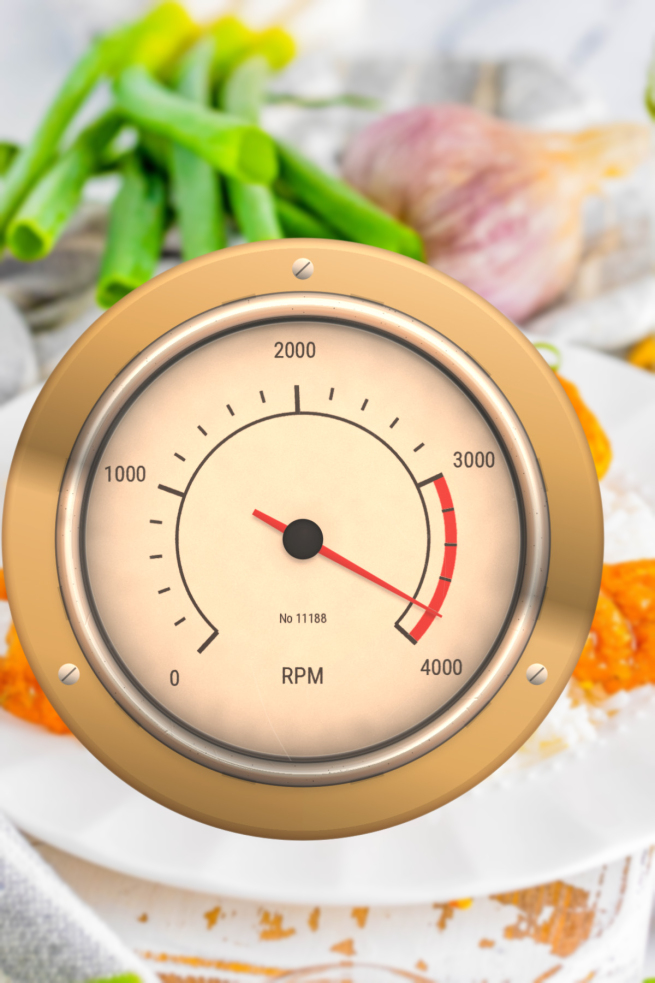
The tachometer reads 3800 rpm
